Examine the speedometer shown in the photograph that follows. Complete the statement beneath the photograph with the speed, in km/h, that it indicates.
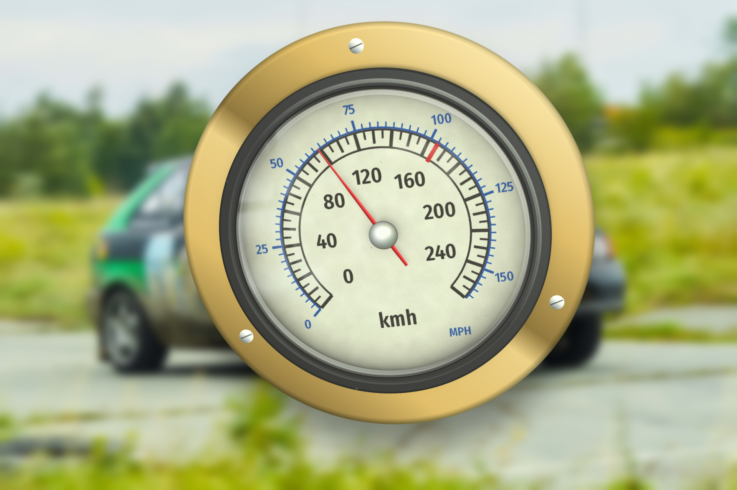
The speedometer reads 100 km/h
